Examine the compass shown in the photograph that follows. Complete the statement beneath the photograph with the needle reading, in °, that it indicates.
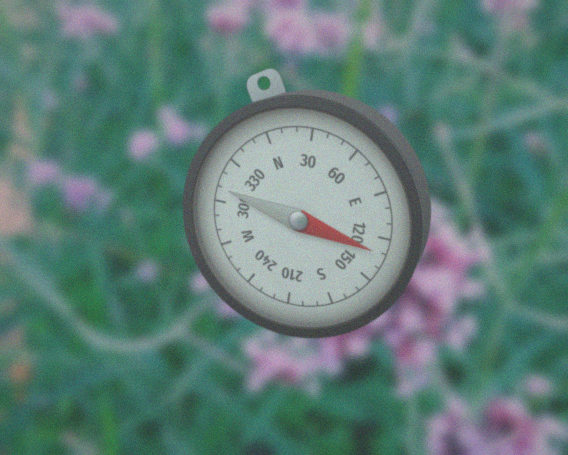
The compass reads 130 °
